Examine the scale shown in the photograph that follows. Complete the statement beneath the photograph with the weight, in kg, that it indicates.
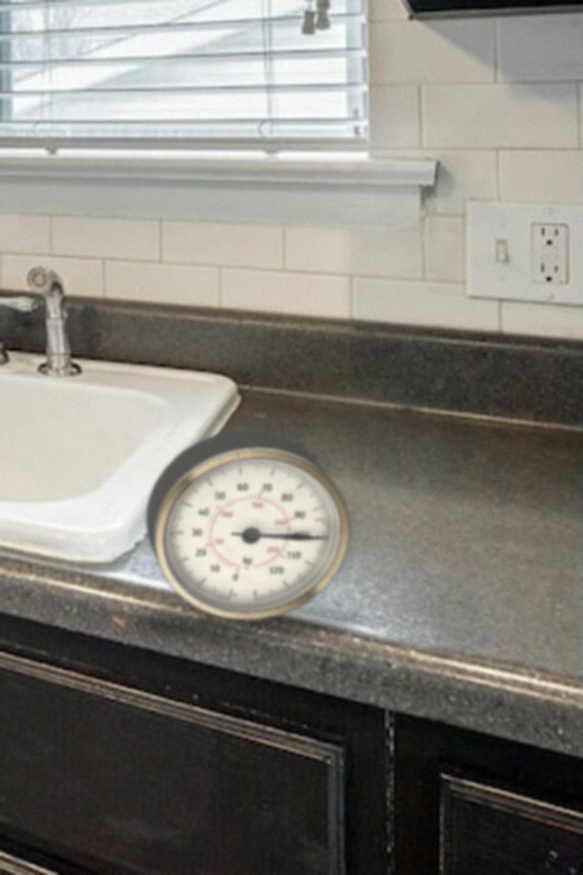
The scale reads 100 kg
